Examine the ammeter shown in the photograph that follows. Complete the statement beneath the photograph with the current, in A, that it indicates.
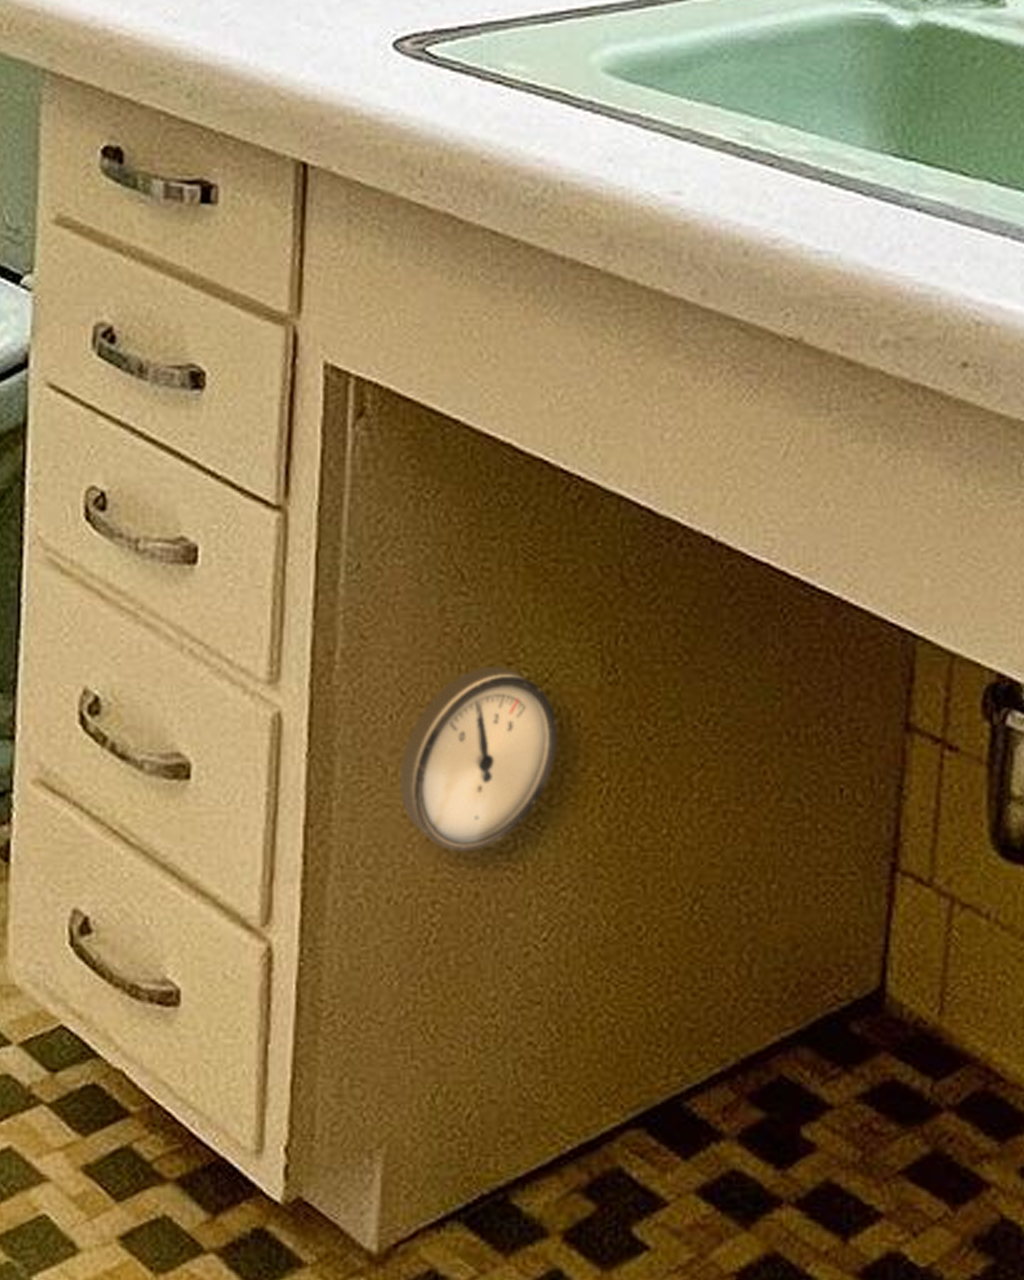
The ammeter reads 1 A
